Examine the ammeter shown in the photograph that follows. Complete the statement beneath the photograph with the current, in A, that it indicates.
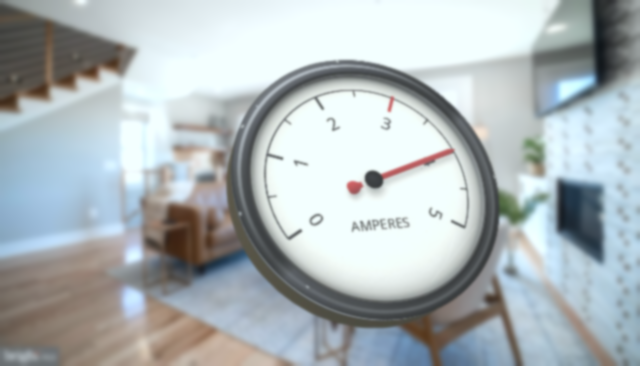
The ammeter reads 4 A
